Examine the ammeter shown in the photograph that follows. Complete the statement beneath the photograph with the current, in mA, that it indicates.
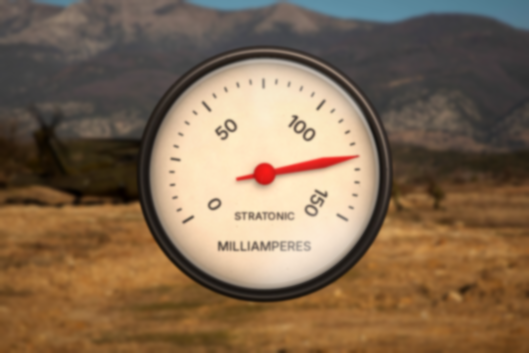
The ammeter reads 125 mA
